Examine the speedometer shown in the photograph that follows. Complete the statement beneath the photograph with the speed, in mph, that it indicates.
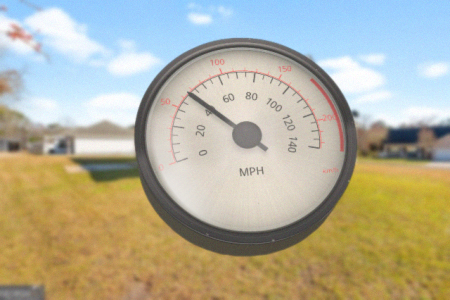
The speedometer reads 40 mph
